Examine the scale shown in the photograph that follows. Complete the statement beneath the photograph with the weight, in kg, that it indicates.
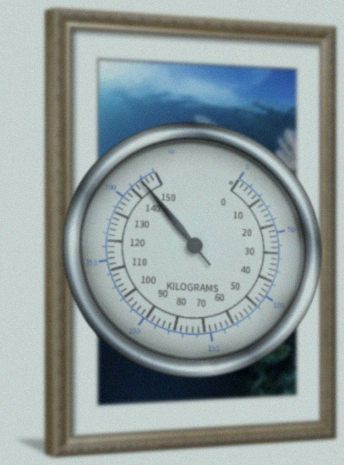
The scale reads 144 kg
